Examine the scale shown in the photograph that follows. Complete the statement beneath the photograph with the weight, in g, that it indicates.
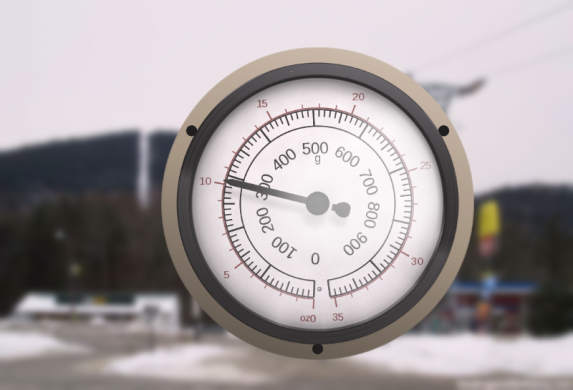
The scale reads 290 g
